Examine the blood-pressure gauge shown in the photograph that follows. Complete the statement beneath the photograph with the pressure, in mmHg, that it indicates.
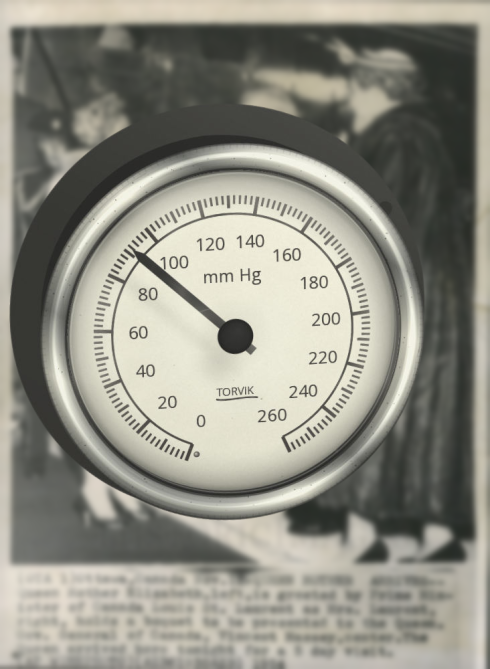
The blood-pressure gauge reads 92 mmHg
